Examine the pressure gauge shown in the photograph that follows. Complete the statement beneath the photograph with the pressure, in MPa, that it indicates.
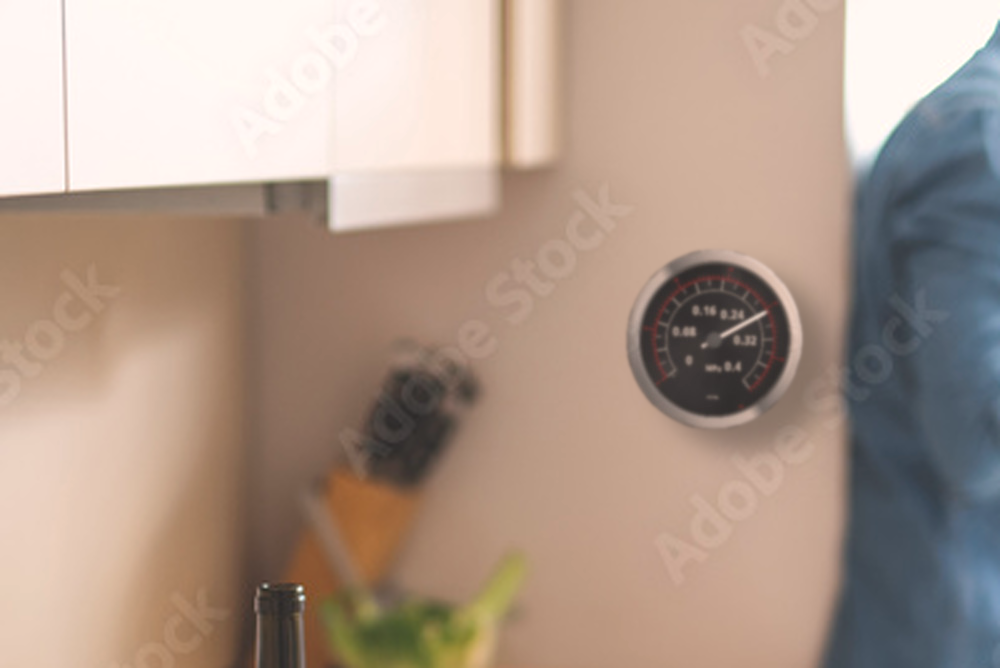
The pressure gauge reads 0.28 MPa
